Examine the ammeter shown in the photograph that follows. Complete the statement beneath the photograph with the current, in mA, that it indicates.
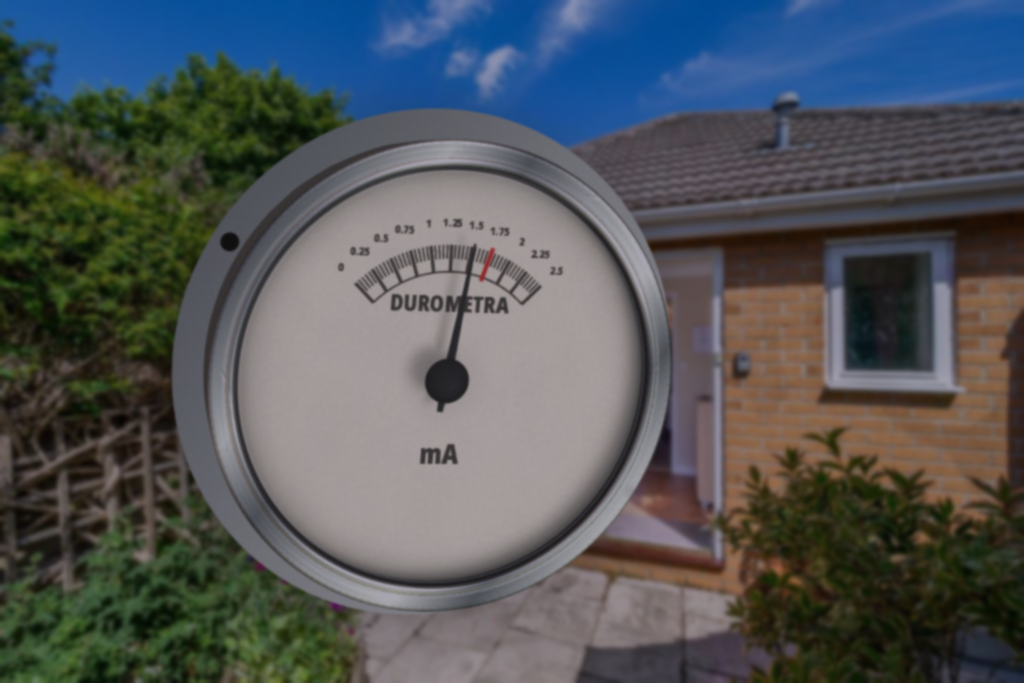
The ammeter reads 1.5 mA
